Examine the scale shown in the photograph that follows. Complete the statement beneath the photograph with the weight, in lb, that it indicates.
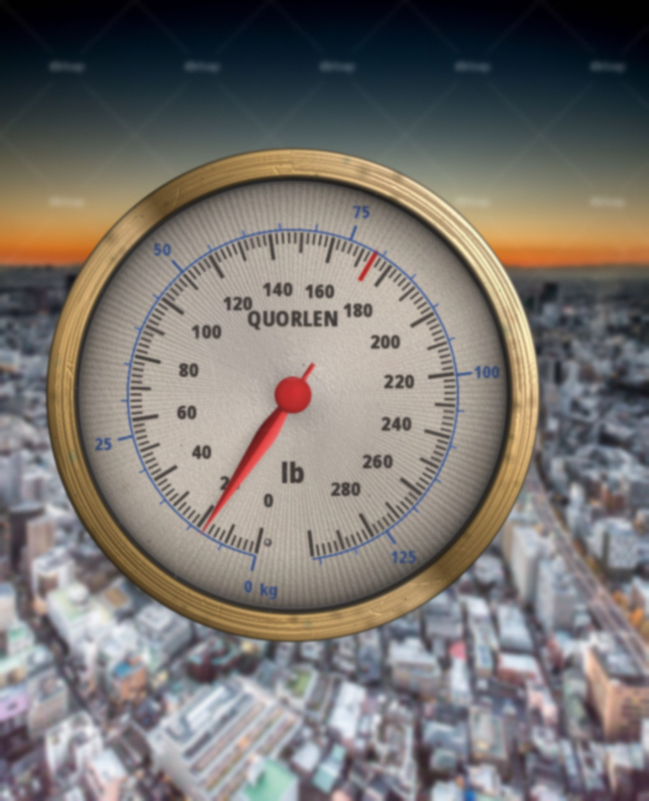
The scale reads 18 lb
